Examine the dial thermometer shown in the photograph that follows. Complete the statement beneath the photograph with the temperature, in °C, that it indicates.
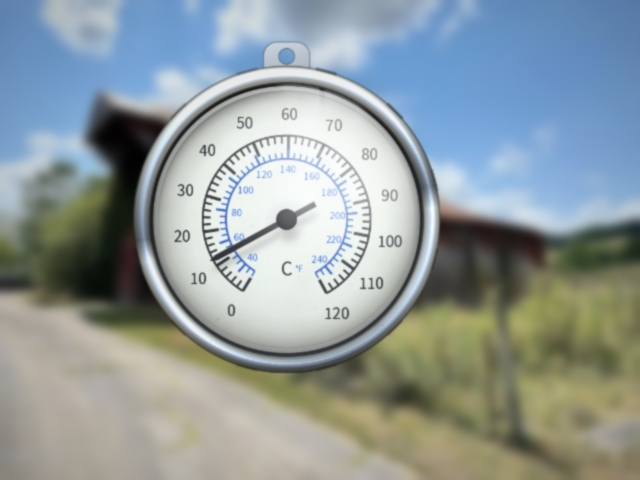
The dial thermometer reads 12 °C
